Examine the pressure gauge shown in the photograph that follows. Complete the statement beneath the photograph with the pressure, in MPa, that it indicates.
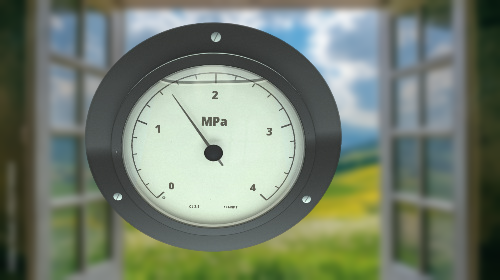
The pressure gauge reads 1.5 MPa
